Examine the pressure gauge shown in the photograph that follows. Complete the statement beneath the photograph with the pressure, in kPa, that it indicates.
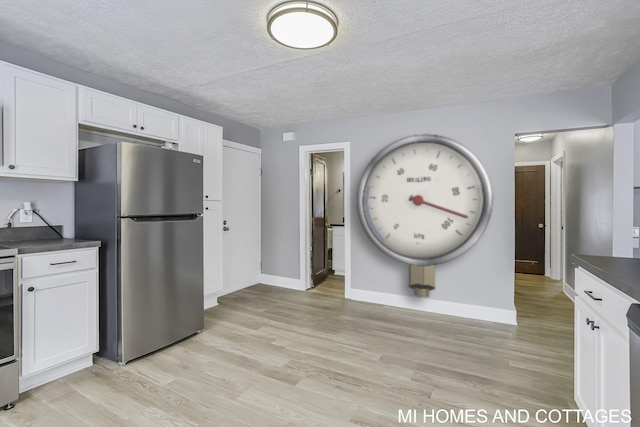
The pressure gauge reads 92.5 kPa
